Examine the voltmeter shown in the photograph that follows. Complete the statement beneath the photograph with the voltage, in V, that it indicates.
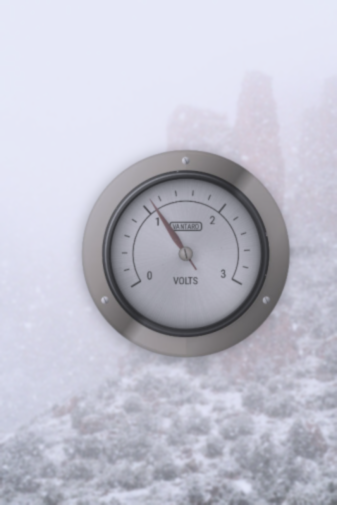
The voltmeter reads 1.1 V
